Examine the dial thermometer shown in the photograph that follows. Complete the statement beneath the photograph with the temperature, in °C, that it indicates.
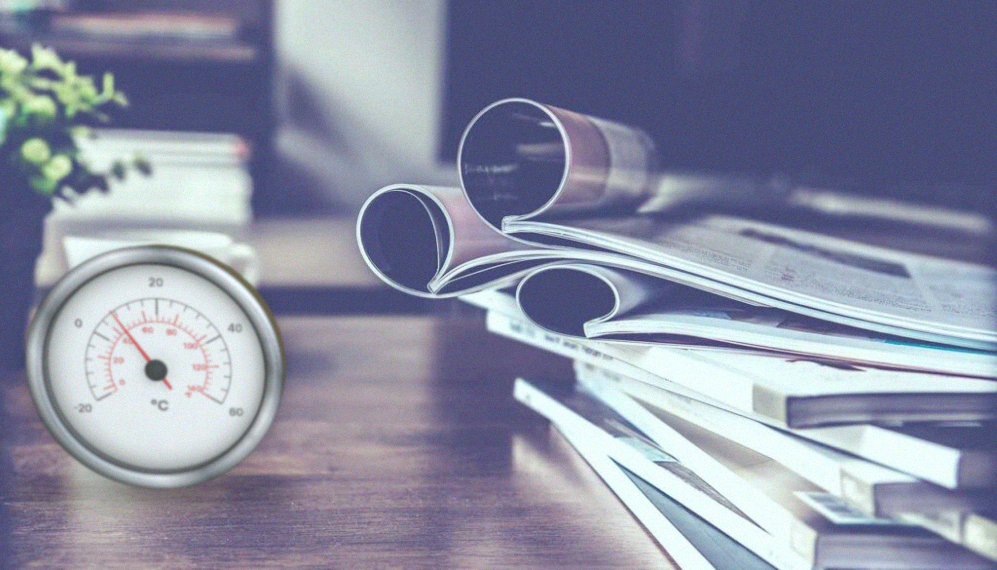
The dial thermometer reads 8 °C
